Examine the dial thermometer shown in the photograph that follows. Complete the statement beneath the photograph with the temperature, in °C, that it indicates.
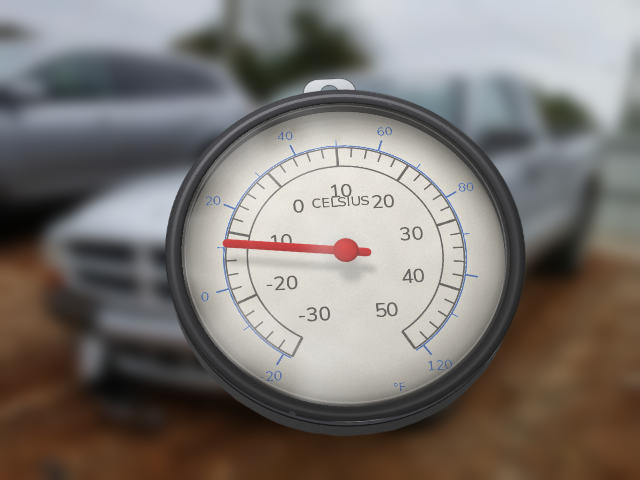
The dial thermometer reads -12 °C
